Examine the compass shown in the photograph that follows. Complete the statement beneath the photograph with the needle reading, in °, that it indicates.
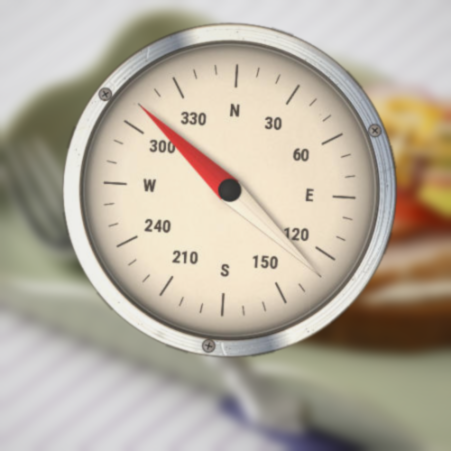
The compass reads 310 °
